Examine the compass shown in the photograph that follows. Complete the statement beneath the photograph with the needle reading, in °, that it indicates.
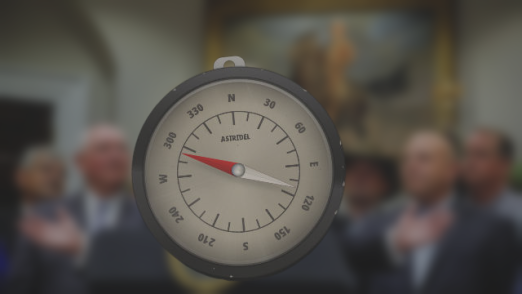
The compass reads 292.5 °
